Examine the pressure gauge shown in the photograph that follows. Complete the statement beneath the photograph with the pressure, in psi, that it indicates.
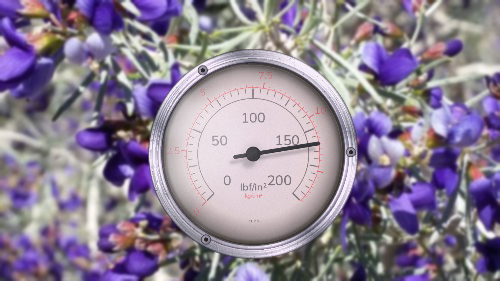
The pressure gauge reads 160 psi
